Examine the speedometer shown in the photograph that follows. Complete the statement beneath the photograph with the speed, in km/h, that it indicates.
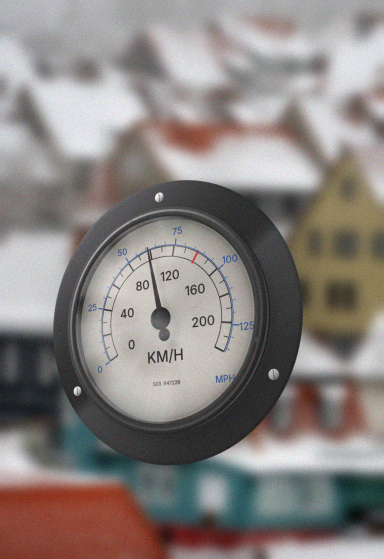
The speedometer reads 100 km/h
